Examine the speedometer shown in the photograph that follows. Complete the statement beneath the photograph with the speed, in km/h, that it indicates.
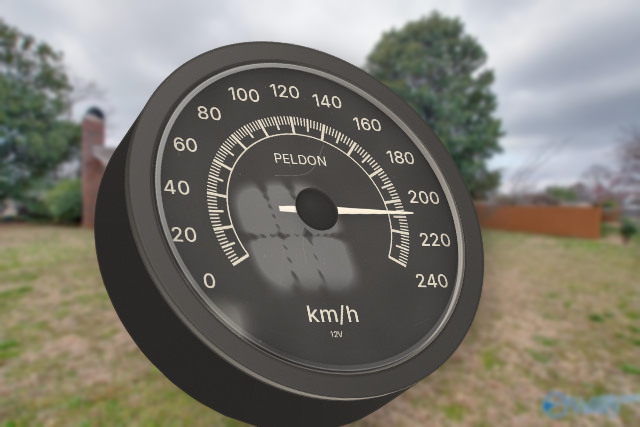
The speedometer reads 210 km/h
